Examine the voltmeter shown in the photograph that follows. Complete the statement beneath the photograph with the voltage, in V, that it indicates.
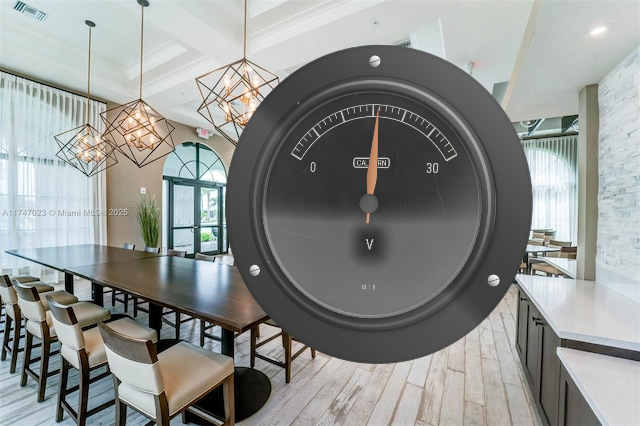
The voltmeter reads 16 V
